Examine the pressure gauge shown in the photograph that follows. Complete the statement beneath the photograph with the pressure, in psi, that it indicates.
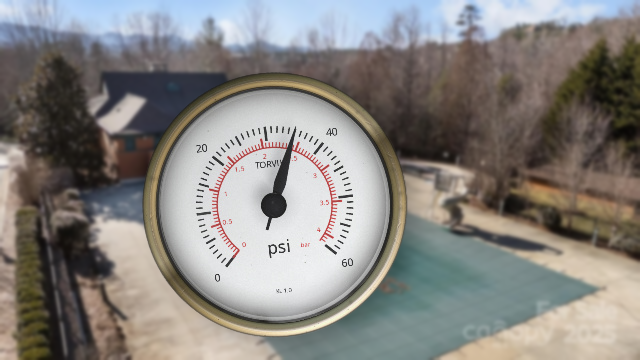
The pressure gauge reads 35 psi
